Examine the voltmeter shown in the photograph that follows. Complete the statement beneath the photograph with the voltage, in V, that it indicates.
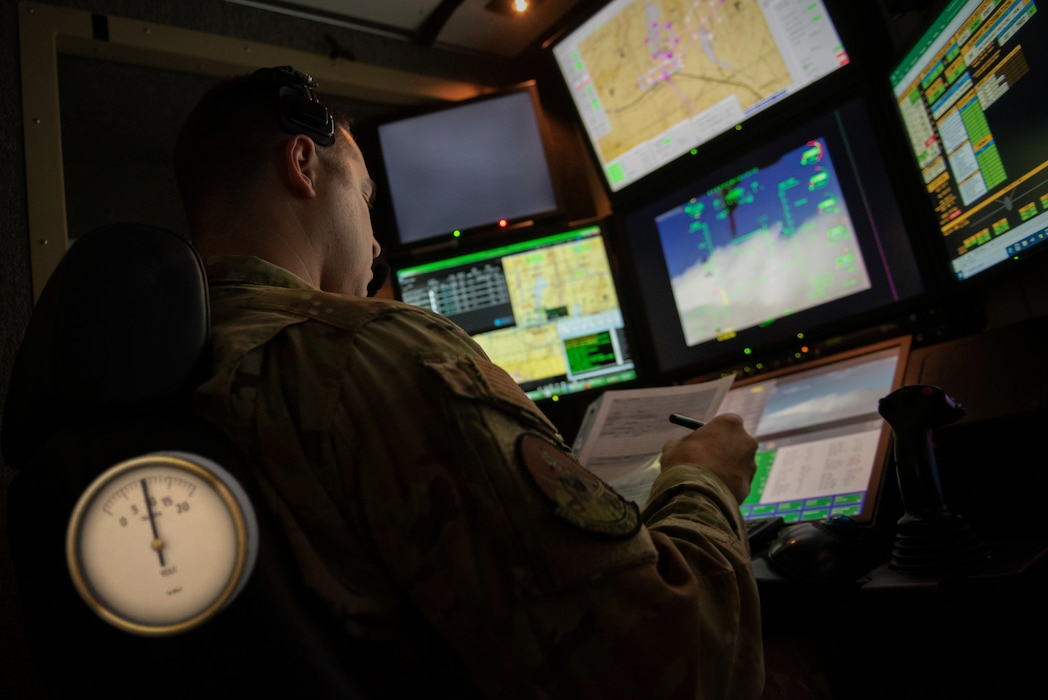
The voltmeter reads 10 V
